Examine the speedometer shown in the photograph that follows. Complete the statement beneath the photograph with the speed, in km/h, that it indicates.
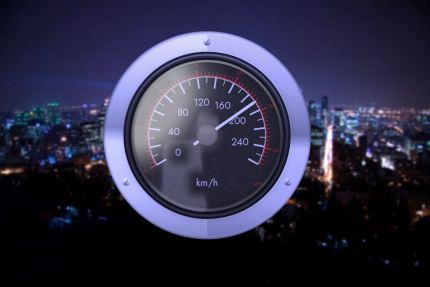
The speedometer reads 190 km/h
